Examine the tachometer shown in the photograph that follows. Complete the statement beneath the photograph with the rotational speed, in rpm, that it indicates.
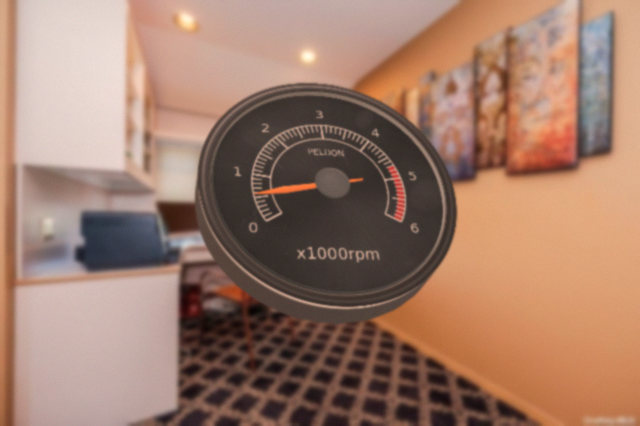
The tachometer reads 500 rpm
